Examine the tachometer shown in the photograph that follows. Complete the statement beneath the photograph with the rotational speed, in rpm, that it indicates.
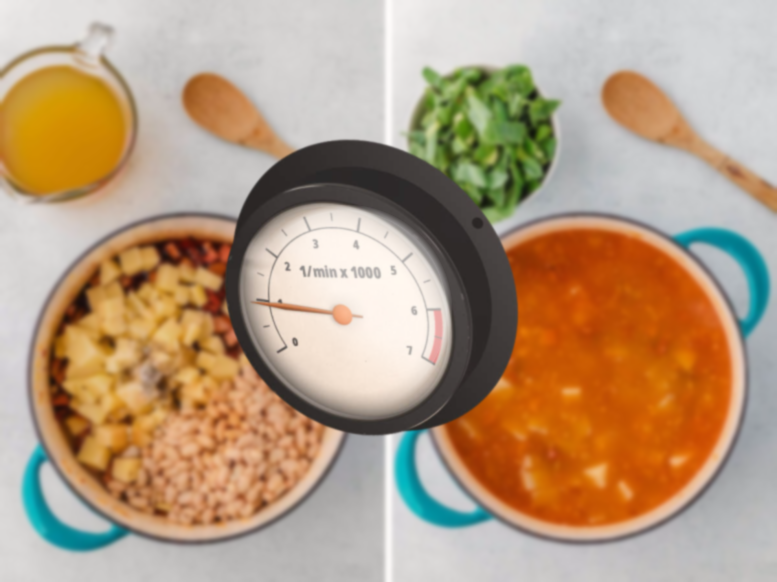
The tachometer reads 1000 rpm
